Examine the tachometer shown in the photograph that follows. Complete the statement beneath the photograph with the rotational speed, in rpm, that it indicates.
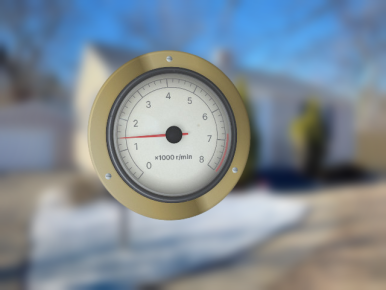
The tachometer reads 1400 rpm
